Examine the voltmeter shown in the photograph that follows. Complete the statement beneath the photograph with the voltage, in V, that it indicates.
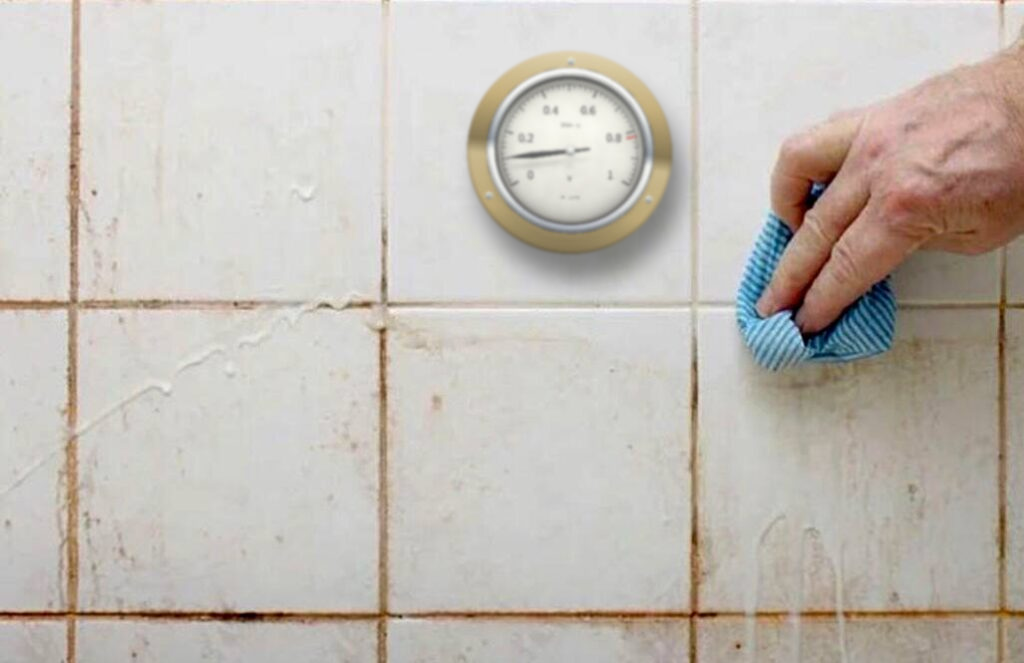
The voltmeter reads 0.1 V
